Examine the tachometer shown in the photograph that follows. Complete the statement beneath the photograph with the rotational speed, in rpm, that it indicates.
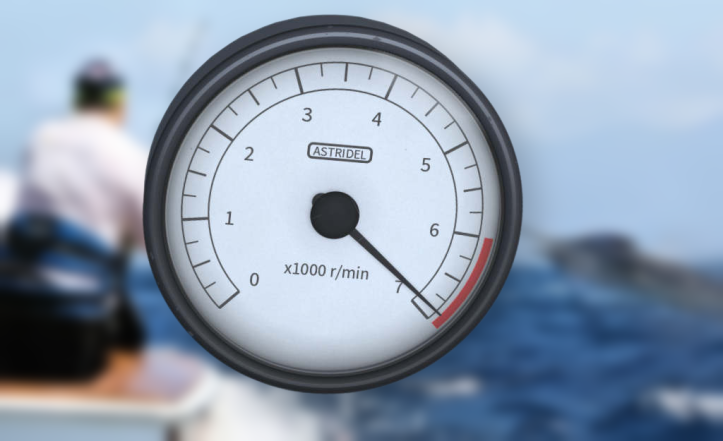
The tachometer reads 6875 rpm
